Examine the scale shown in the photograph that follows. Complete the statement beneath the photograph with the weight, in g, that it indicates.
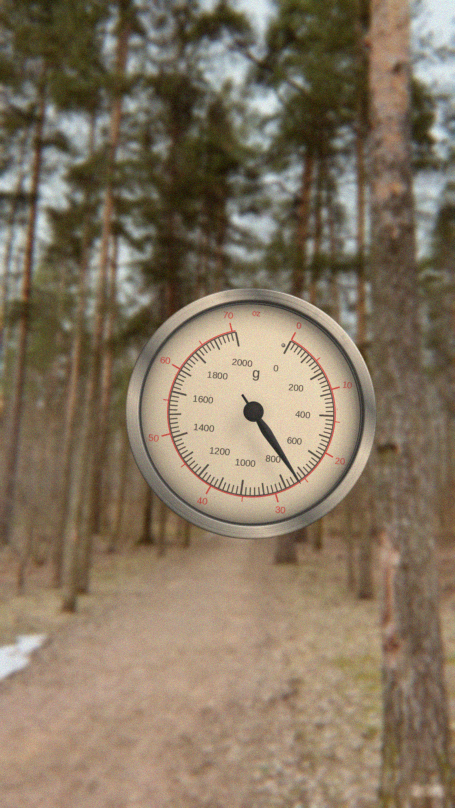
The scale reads 740 g
